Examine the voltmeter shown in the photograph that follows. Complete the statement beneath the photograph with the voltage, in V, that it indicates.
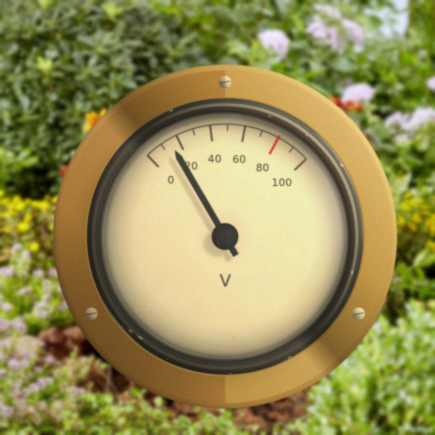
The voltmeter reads 15 V
